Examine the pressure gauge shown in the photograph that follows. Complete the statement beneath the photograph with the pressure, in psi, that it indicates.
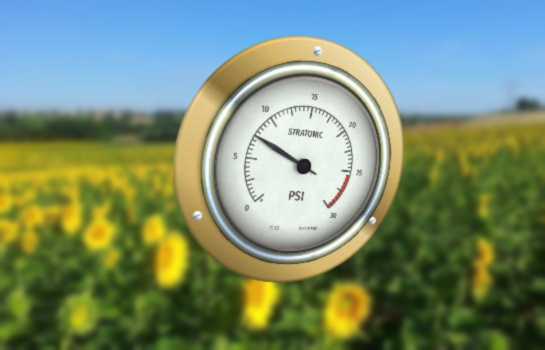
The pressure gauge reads 7.5 psi
